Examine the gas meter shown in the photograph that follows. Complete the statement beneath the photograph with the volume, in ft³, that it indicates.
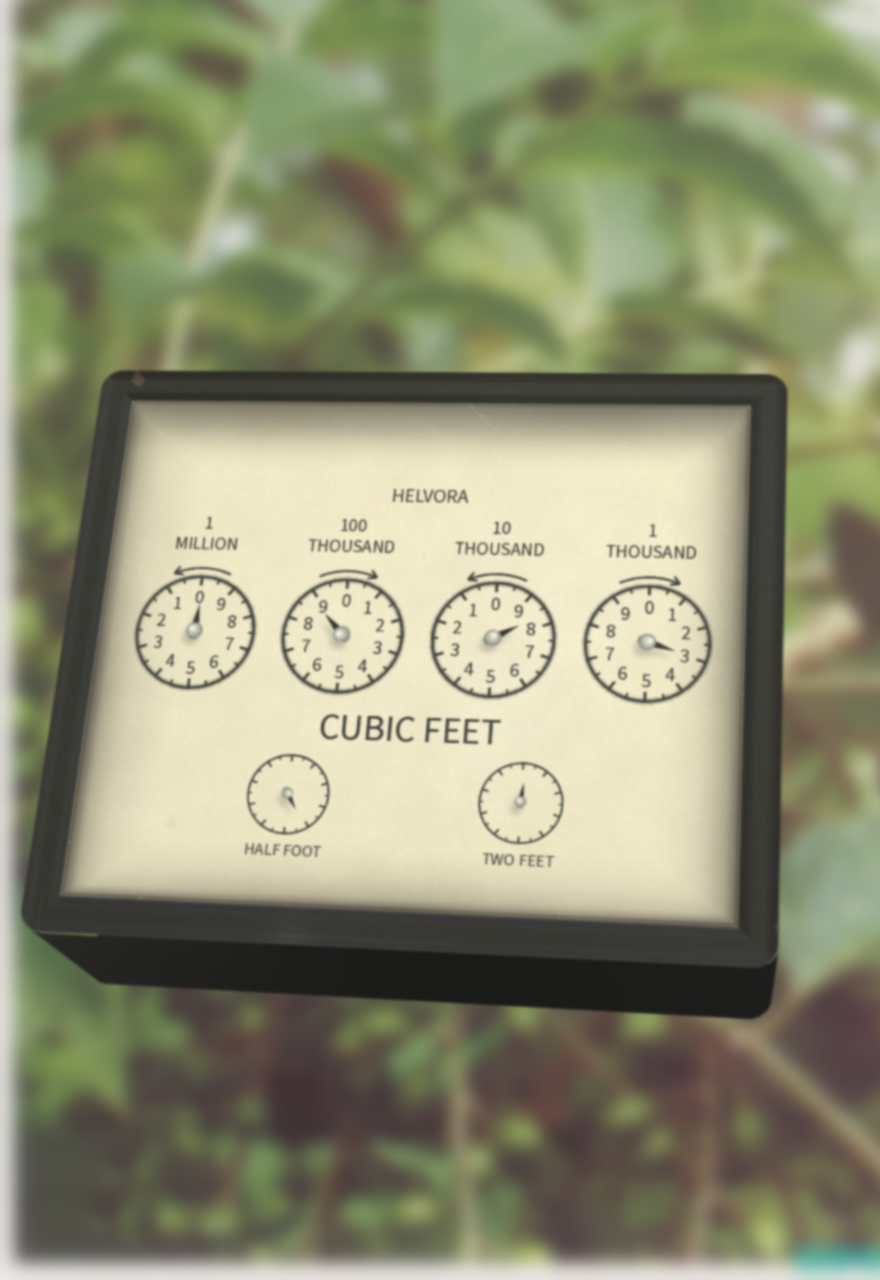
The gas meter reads 988300 ft³
